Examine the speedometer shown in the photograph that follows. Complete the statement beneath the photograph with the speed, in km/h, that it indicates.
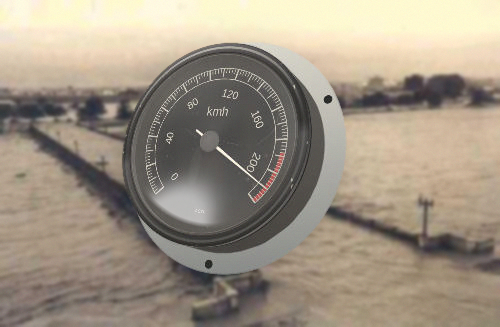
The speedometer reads 210 km/h
